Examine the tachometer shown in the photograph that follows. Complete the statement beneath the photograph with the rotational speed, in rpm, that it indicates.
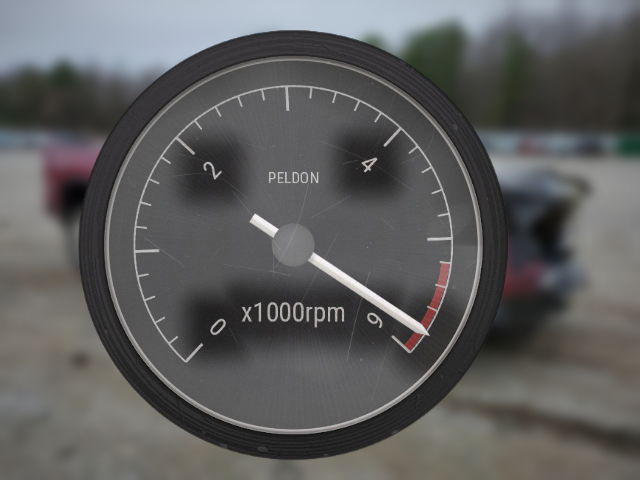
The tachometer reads 5800 rpm
